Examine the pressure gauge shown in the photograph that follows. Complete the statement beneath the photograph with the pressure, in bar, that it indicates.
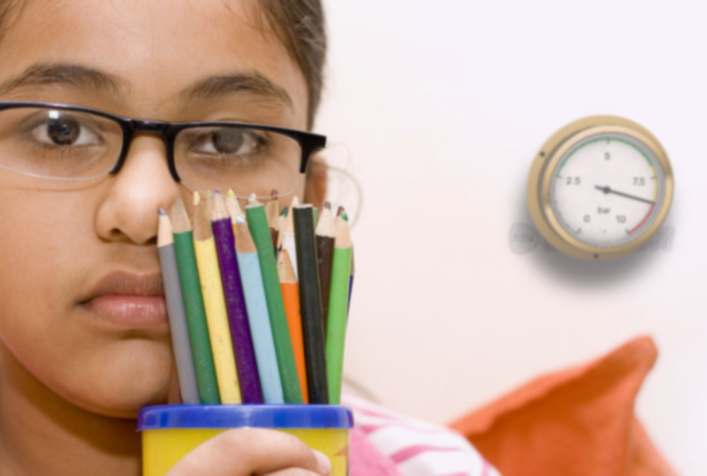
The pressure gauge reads 8.5 bar
